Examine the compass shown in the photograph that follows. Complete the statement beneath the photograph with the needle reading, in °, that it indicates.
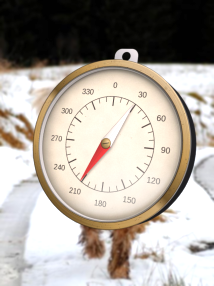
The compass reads 210 °
